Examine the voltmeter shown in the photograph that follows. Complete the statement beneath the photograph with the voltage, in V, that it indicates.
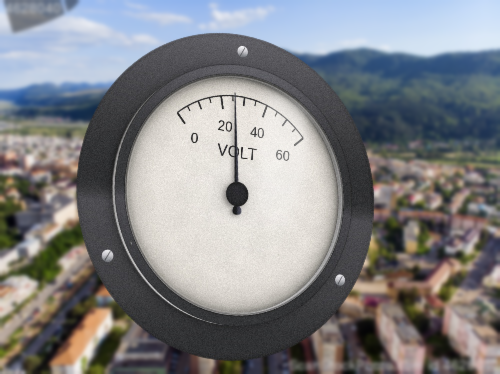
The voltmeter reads 25 V
